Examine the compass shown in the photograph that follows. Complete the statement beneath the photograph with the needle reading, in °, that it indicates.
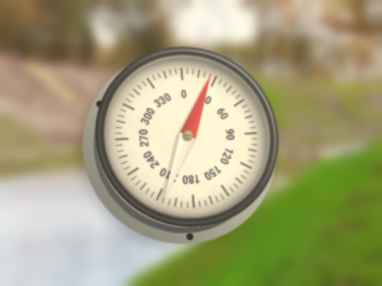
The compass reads 25 °
